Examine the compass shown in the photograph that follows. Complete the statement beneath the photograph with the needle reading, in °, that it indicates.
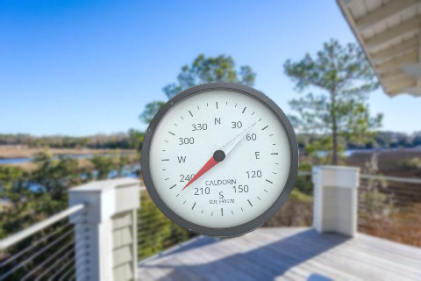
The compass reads 230 °
